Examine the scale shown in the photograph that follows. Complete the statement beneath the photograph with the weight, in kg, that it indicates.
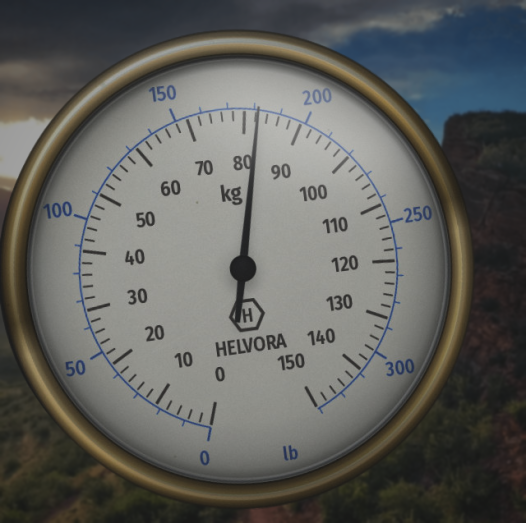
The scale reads 82 kg
